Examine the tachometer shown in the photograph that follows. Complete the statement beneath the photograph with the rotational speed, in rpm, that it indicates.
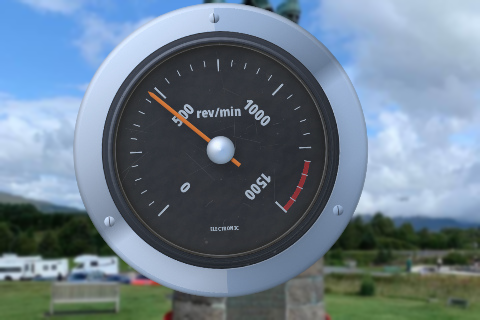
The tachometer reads 475 rpm
